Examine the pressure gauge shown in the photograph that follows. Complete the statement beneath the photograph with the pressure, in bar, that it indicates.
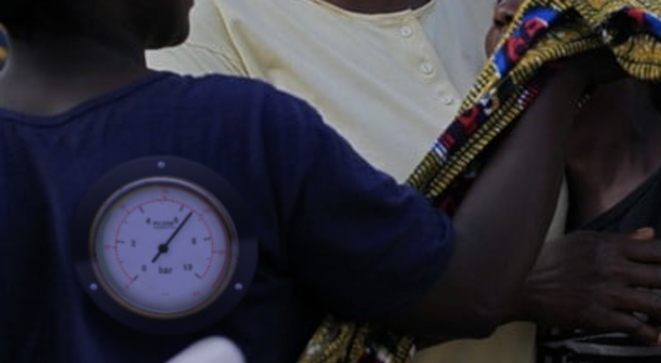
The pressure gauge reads 6.5 bar
